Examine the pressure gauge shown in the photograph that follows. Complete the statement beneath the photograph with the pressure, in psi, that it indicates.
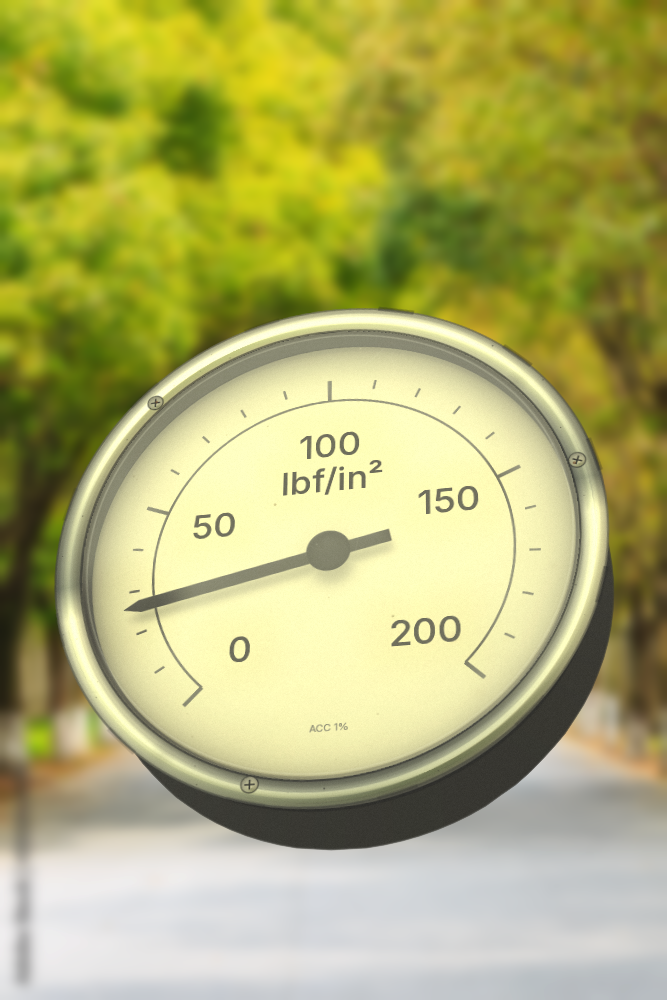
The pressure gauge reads 25 psi
